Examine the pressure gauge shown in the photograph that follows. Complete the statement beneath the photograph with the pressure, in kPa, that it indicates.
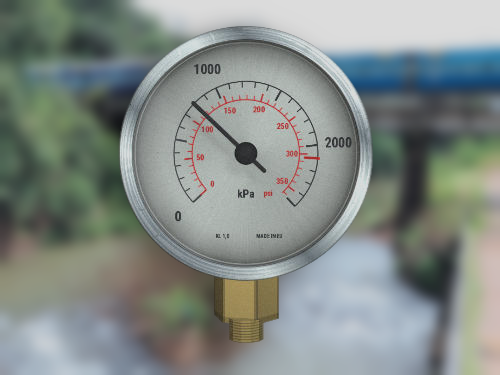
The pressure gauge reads 800 kPa
